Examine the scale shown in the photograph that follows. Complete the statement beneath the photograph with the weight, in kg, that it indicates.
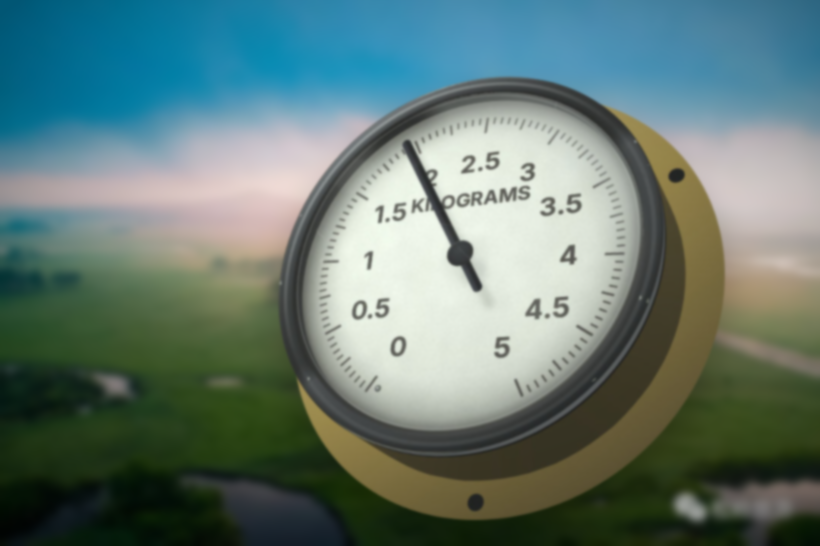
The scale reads 1.95 kg
